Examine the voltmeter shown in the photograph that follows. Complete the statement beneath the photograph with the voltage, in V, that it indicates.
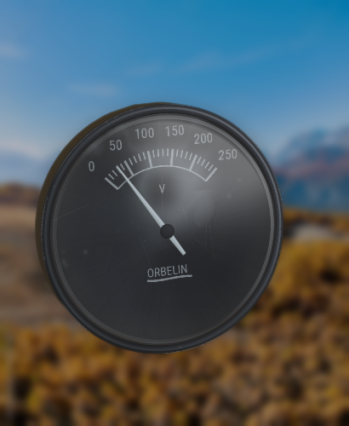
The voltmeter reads 30 V
